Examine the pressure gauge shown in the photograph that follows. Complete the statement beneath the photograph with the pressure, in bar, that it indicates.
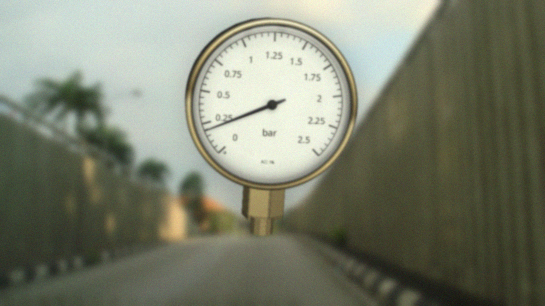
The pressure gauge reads 0.2 bar
